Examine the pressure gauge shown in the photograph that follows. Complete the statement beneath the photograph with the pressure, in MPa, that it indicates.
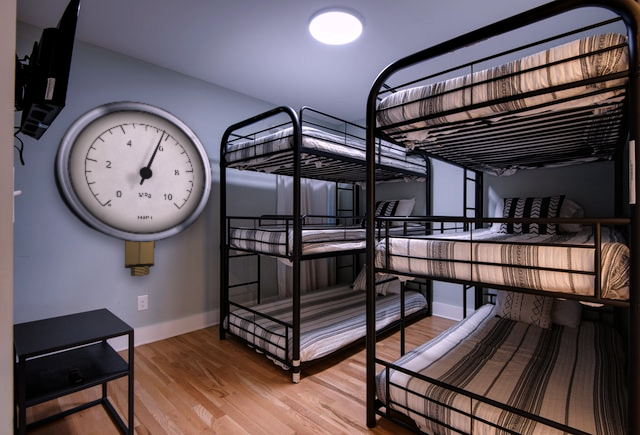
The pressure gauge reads 5.75 MPa
